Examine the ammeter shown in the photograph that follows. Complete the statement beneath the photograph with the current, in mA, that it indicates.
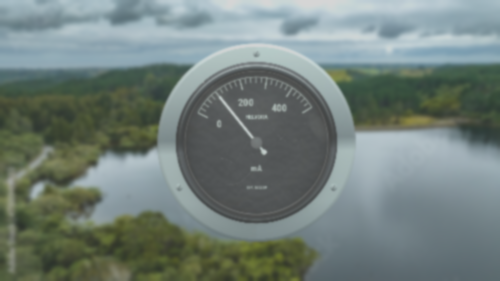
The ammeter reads 100 mA
